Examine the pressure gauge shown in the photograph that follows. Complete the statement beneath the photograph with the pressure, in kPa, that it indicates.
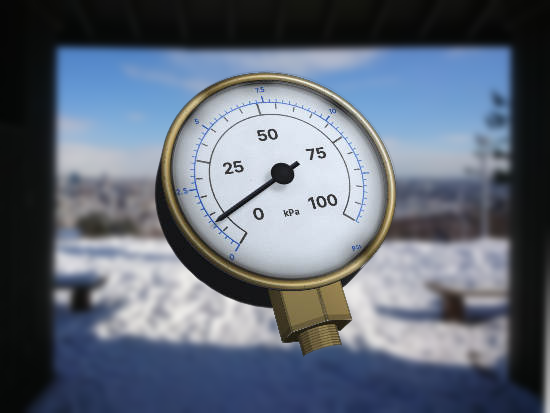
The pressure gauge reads 7.5 kPa
